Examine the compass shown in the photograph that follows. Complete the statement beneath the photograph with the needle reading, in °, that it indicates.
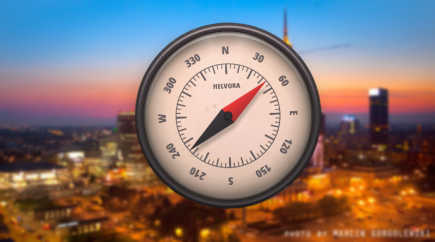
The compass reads 50 °
